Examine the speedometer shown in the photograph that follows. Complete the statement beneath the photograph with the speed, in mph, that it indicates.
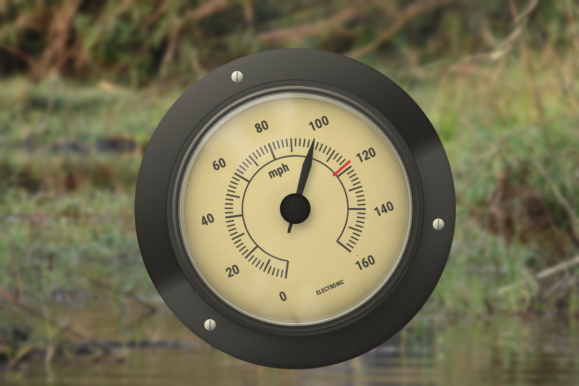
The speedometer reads 100 mph
